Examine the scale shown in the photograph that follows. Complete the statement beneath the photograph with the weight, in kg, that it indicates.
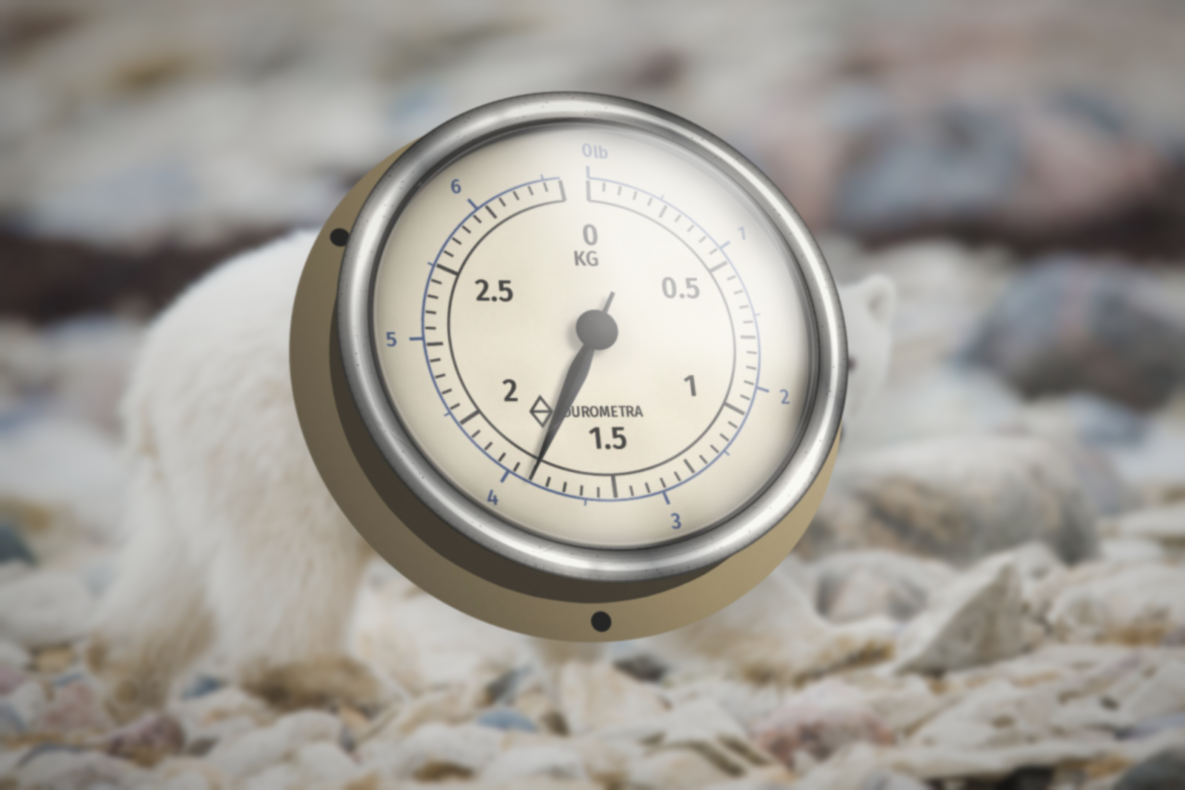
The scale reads 1.75 kg
